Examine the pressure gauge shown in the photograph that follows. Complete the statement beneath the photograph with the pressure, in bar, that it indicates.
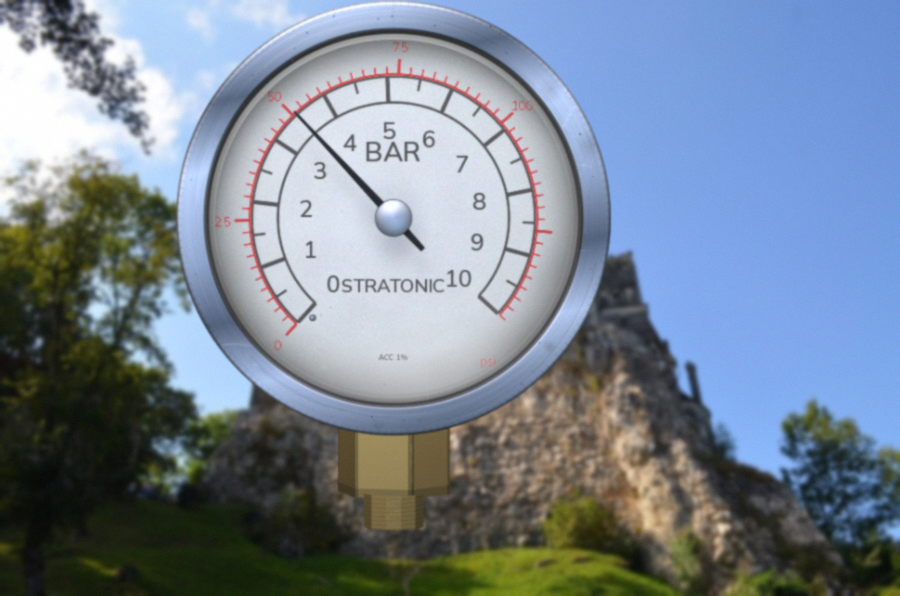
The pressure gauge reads 3.5 bar
